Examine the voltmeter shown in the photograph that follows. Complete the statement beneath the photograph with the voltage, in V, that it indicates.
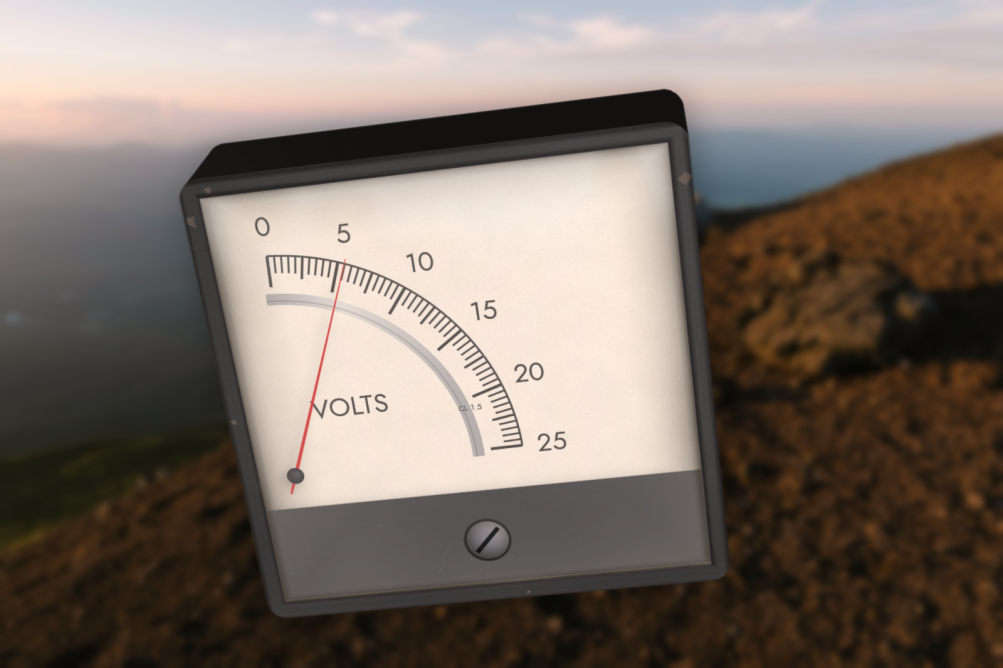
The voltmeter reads 5.5 V
